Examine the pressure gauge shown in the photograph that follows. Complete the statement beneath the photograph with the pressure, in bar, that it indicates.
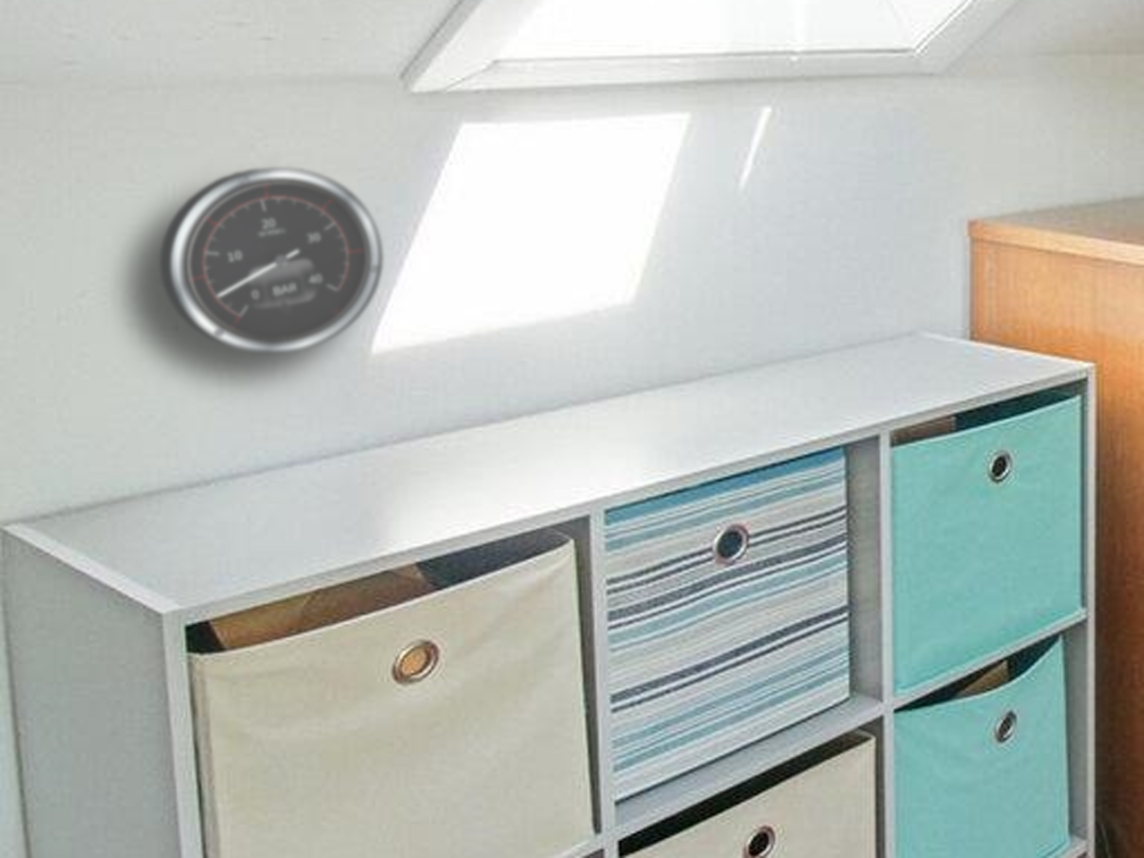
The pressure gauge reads 4 bar
